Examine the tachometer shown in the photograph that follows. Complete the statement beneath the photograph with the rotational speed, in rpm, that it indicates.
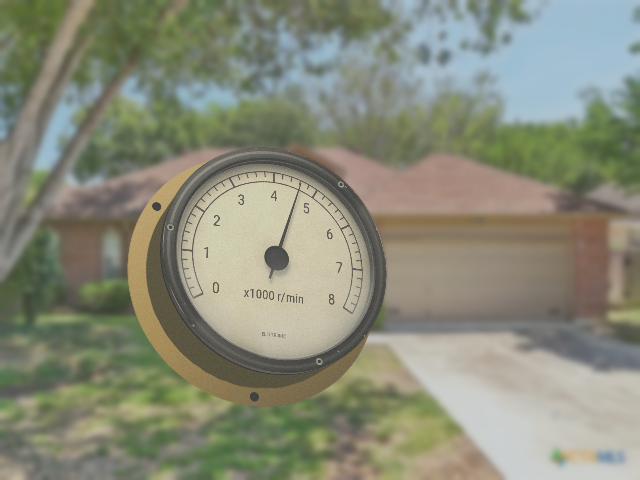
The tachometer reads 4600 rpm
